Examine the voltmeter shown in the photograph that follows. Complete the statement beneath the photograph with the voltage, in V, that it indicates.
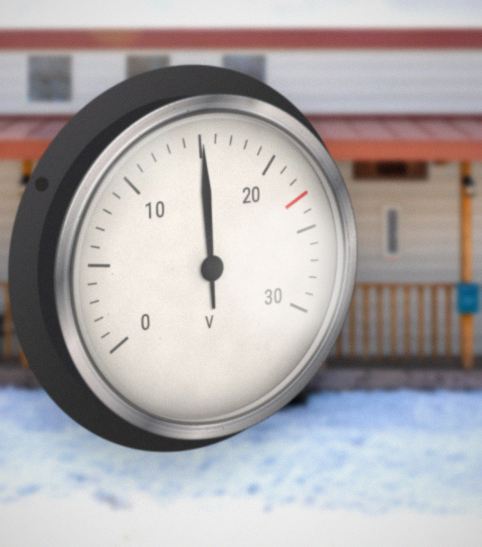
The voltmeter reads 15 V
